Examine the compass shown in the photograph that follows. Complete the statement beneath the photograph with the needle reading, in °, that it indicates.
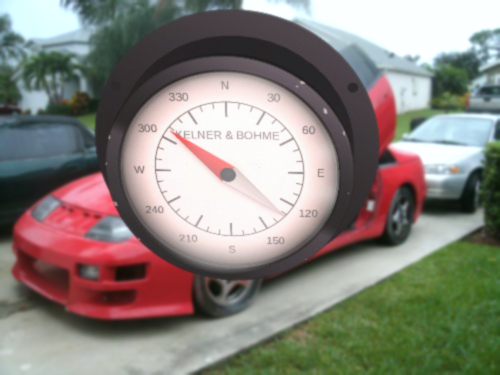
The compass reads 310 °
